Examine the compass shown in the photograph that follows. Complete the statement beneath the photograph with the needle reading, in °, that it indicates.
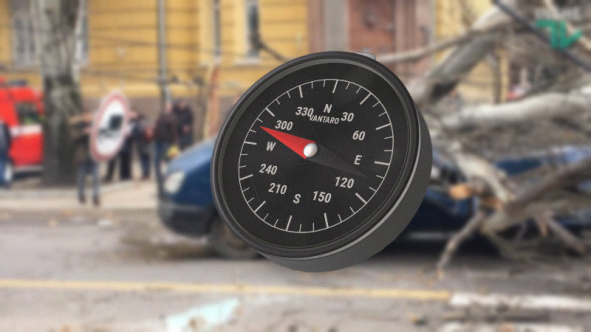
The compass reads 285 °
